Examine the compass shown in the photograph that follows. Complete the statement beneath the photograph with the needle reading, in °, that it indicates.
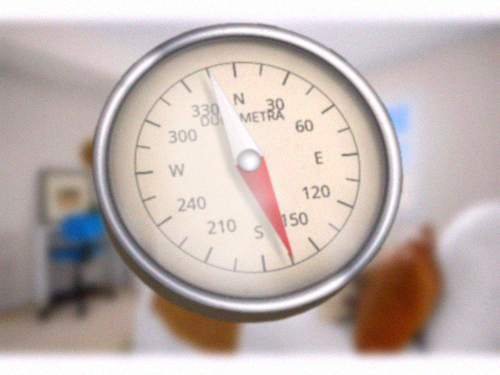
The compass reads 165 °
